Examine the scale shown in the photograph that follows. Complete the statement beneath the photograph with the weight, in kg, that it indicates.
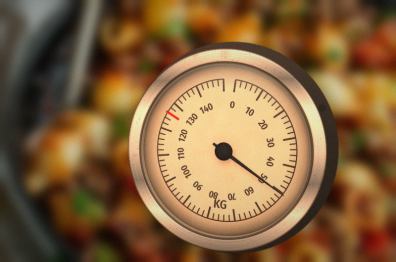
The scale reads 50 kg
